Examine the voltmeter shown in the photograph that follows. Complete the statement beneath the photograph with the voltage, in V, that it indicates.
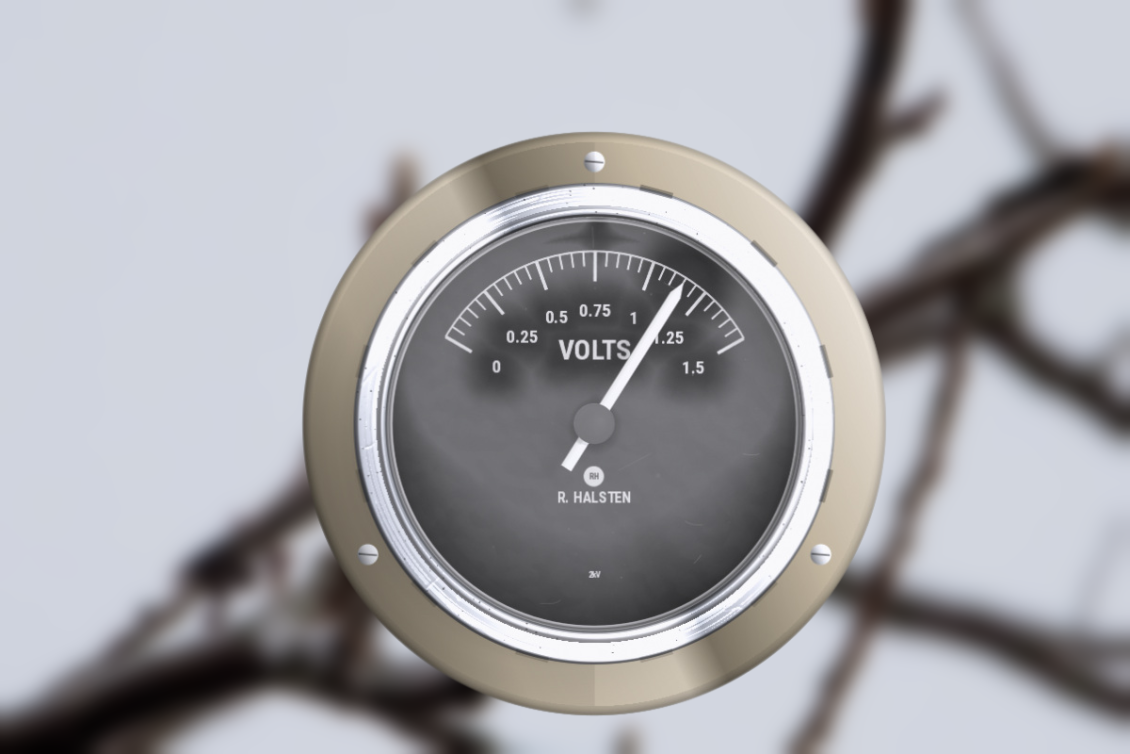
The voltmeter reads 1.15 V
